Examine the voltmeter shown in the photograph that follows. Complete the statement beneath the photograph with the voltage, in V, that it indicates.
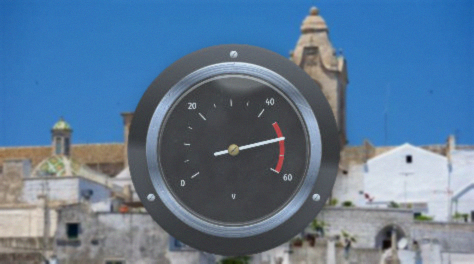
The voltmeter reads 50 V
